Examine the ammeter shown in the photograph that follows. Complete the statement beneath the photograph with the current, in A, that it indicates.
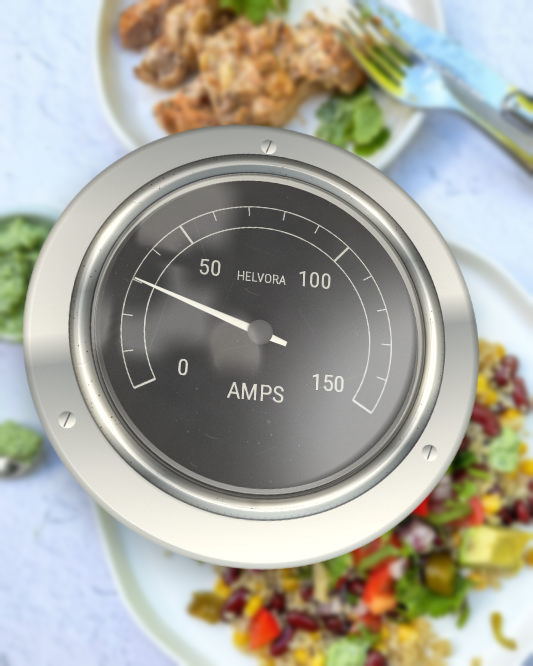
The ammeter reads 30 A
